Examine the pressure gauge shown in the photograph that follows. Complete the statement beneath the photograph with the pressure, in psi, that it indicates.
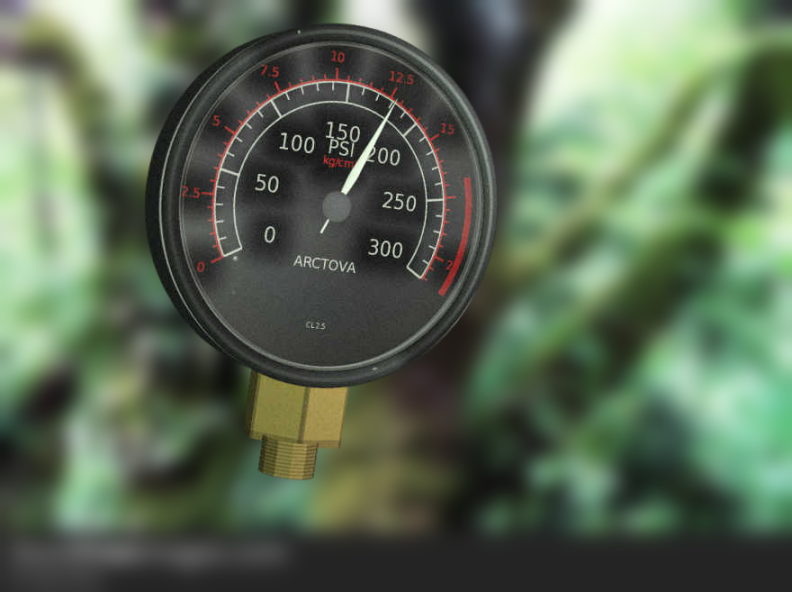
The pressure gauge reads 180 psi
